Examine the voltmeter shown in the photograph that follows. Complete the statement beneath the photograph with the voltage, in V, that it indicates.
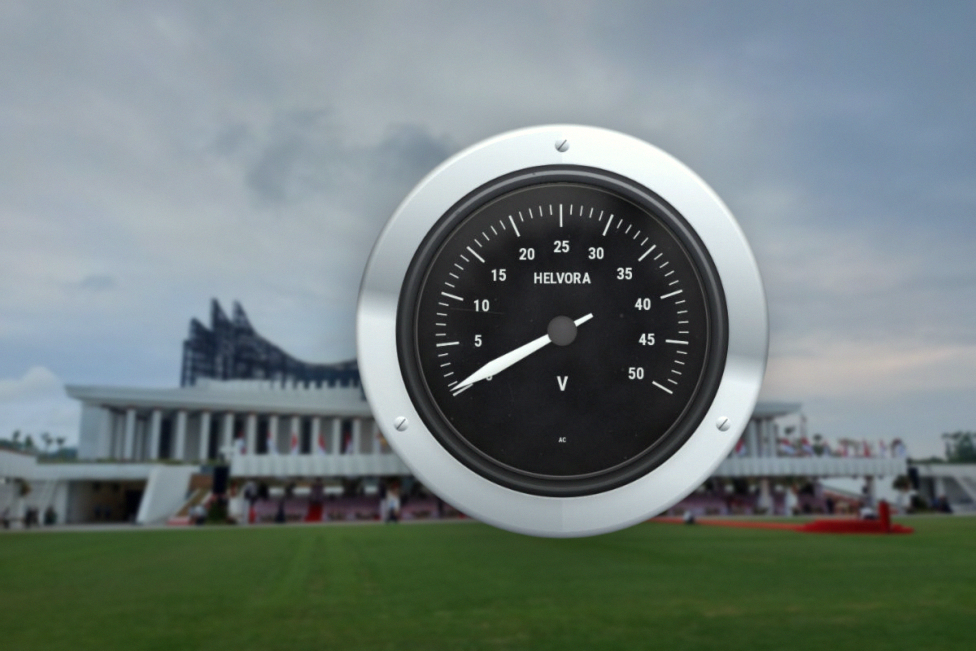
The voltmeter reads 0.5 V
